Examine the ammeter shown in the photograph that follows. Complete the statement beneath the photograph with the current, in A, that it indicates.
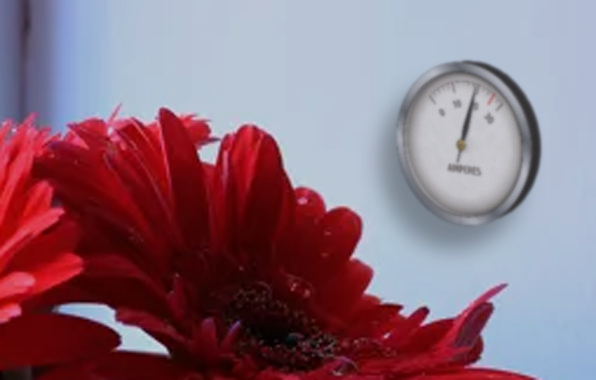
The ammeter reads 20 A
